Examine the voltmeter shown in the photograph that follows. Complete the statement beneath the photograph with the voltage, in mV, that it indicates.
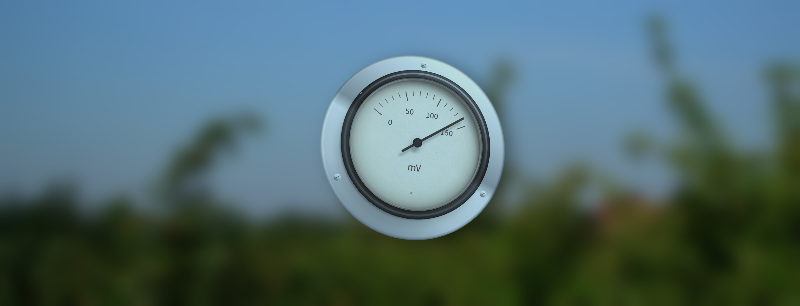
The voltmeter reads 140 mV
